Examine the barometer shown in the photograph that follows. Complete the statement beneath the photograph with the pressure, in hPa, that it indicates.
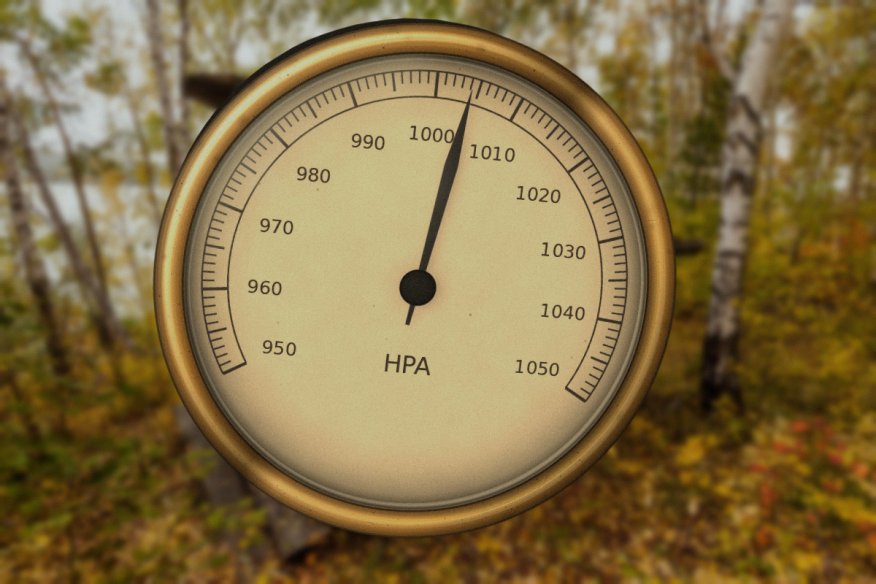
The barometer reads 1004 hPa
